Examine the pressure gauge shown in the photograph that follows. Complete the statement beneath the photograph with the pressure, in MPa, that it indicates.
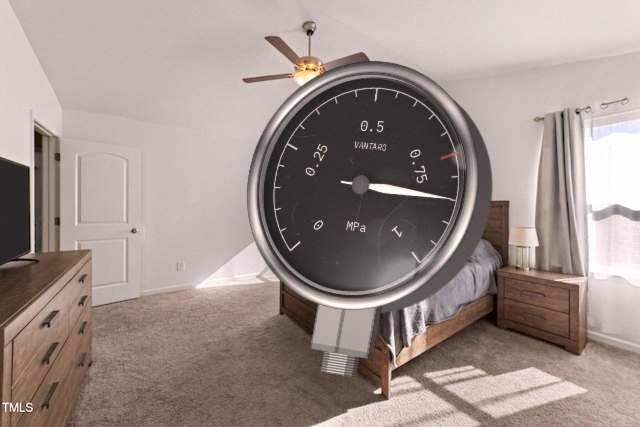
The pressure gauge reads 0.85 MPa
